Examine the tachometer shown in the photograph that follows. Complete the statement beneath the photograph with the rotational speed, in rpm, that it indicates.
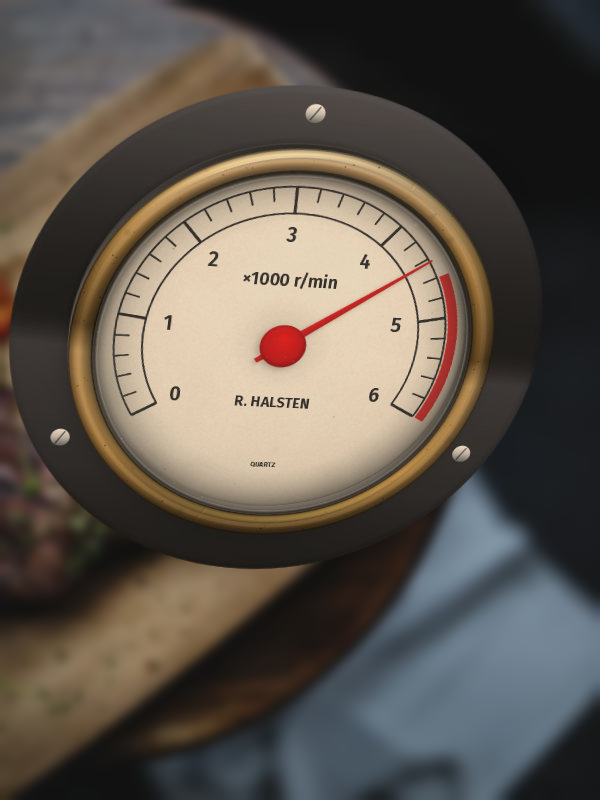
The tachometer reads 4400 rpm
